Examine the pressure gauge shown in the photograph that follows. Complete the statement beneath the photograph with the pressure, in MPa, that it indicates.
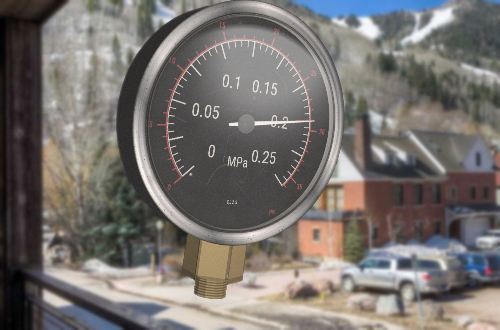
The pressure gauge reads 0.2 MPa
